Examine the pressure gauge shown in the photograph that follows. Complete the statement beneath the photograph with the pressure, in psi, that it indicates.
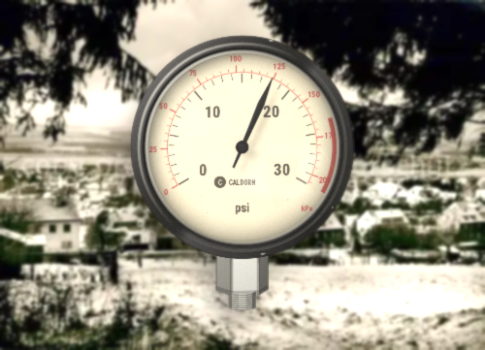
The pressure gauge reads 18 psi
